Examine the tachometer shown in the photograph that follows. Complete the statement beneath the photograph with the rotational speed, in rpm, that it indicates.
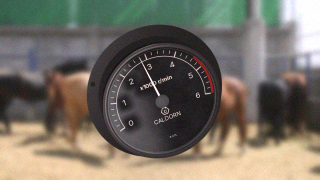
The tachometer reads 2800 rpm
